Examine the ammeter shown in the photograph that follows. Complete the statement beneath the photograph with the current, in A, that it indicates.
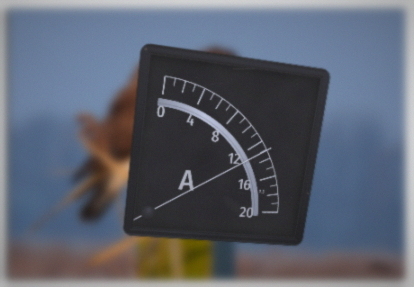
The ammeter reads 13 A
